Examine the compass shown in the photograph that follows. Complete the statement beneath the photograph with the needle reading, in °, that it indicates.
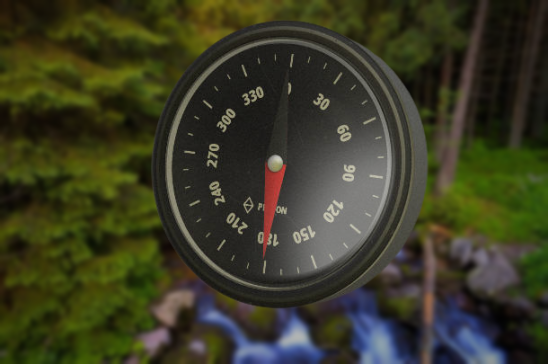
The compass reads 180 °
